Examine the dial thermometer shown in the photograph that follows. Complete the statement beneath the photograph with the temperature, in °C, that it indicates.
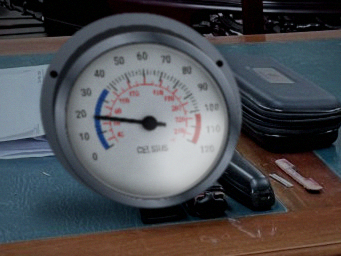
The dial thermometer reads 20 °C
